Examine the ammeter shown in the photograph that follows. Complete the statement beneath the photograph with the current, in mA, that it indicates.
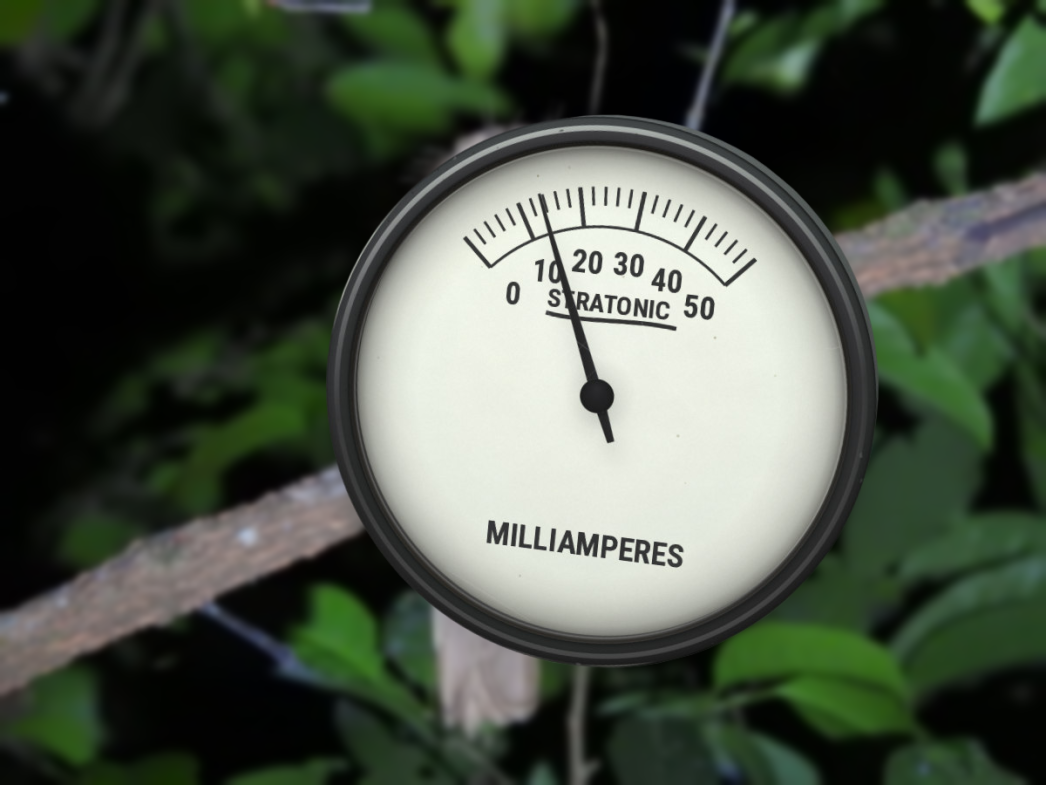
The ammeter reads 14 mA
